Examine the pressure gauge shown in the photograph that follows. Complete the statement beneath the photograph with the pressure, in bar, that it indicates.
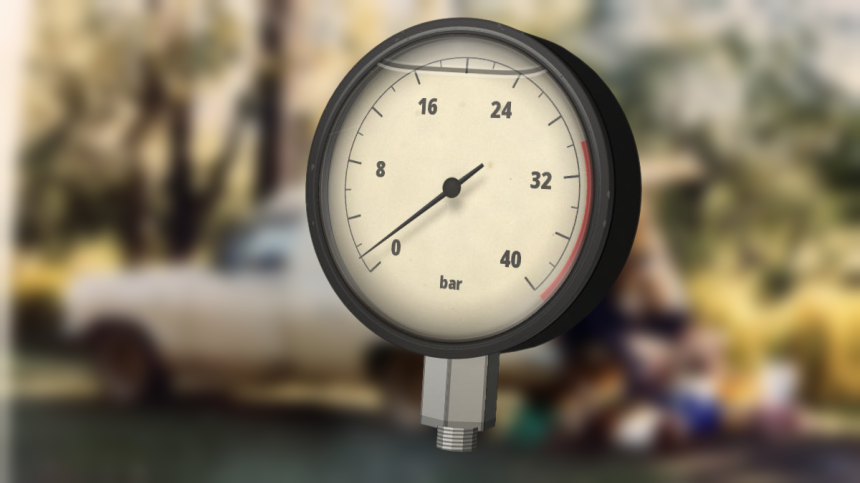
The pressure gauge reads 1 bar
